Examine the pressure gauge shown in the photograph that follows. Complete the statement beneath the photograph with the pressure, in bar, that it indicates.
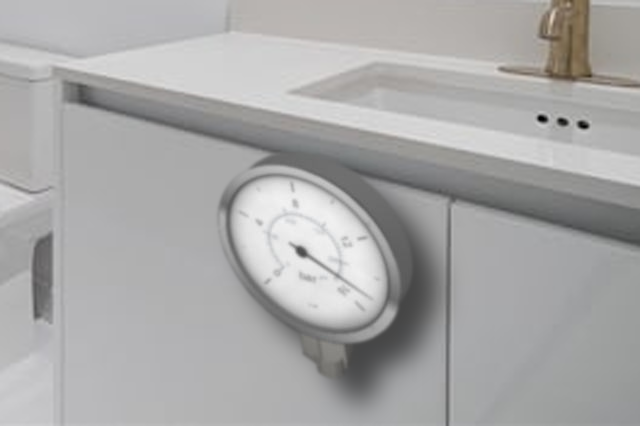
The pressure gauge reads 15 bar
